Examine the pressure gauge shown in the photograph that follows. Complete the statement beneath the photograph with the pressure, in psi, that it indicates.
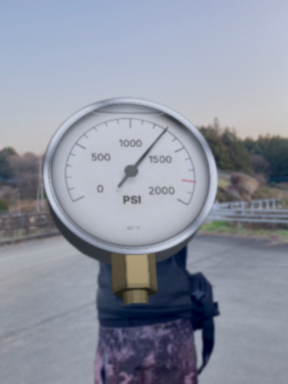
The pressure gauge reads 1300 psi
